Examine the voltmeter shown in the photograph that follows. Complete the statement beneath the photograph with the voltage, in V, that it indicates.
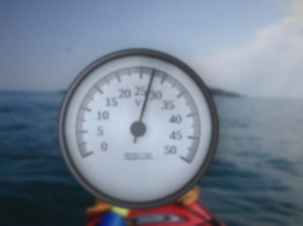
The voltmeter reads 27.5 V
